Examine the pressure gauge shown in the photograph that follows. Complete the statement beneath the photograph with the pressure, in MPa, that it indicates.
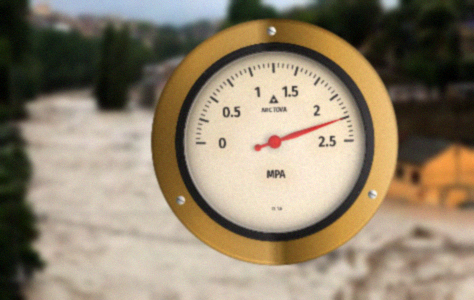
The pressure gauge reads 2.25 MPa
